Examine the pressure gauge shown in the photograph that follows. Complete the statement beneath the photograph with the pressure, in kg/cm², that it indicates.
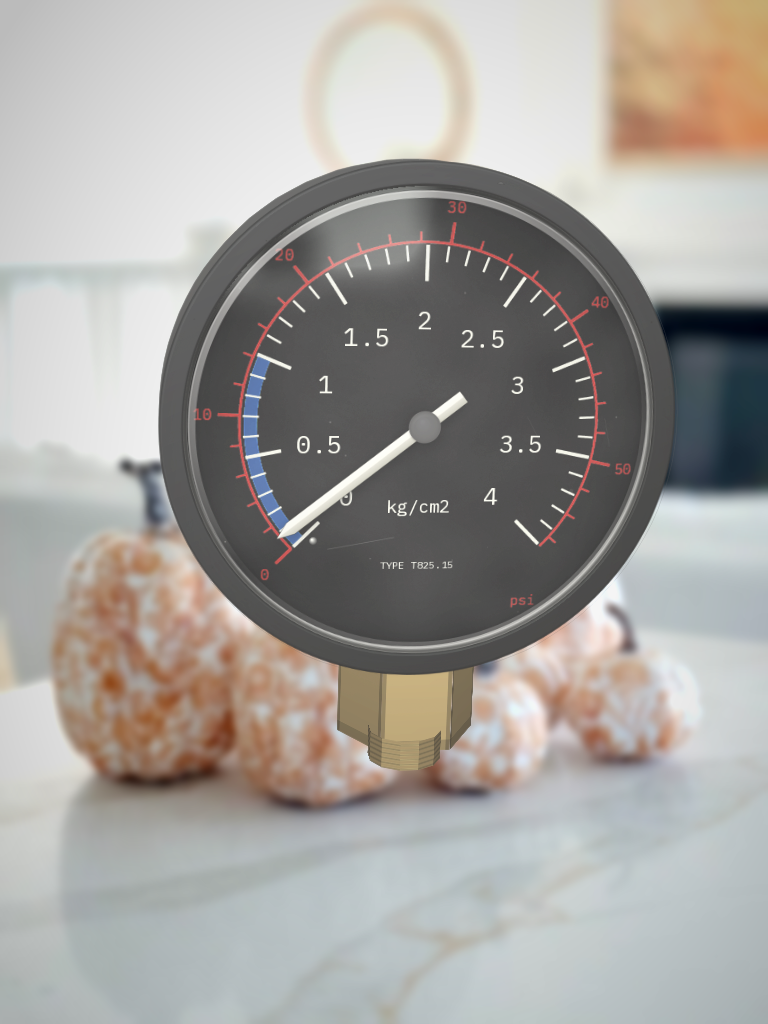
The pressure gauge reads 0.1 kg/cm²
